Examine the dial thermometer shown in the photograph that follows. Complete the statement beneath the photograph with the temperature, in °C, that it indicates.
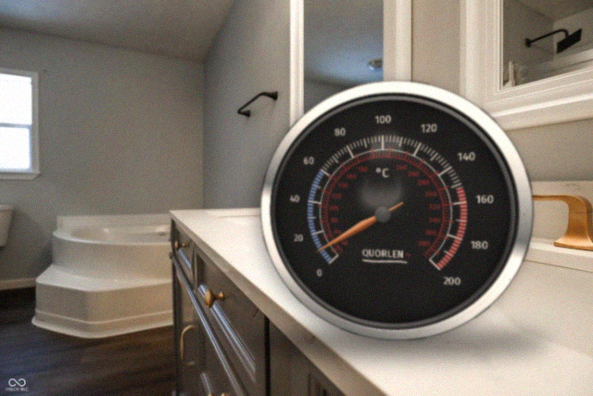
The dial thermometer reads 10 °C
